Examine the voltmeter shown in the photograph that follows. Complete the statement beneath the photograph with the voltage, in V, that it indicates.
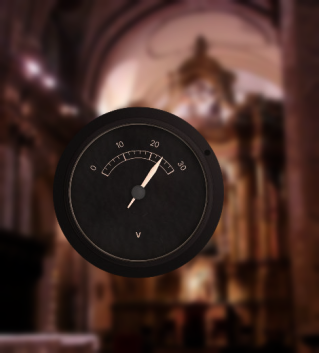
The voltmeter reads 24 V
